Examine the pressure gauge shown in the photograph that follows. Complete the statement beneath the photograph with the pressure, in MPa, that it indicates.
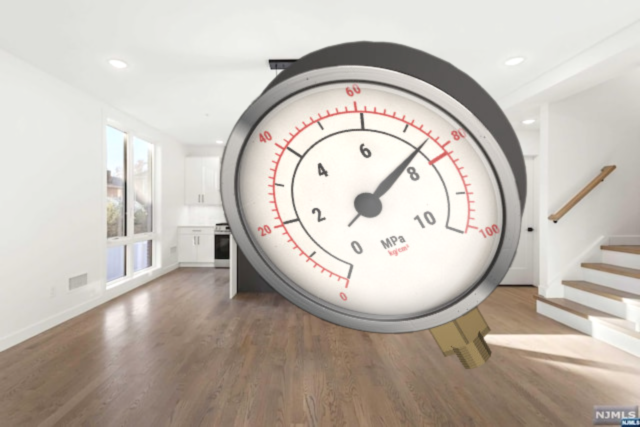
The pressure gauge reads 7.5 MPa
